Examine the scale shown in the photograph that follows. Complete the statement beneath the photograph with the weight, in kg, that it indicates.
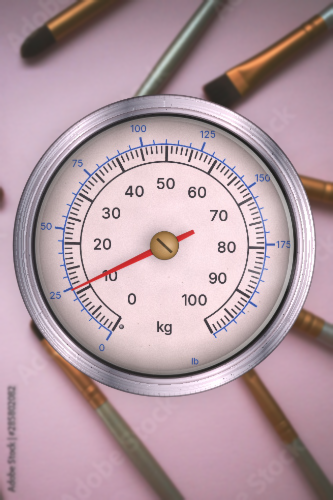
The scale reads 11 kg
